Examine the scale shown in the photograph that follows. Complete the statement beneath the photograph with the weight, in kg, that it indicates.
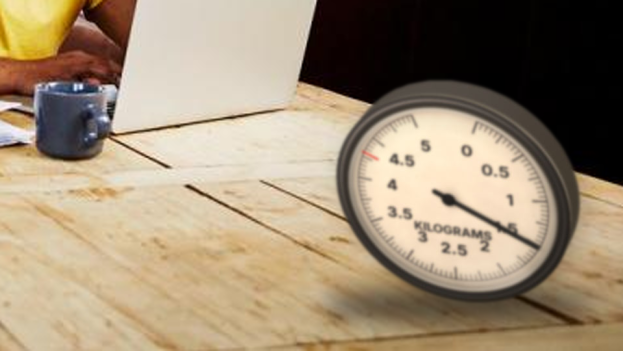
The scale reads 1.5 kg
